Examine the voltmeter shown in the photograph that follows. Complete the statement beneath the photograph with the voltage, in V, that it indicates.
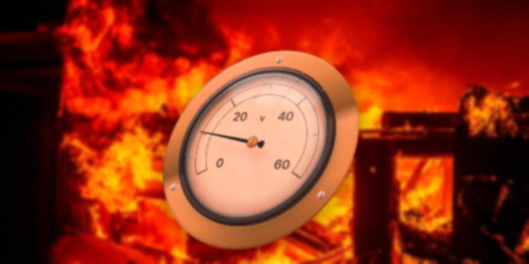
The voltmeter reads 10 V
